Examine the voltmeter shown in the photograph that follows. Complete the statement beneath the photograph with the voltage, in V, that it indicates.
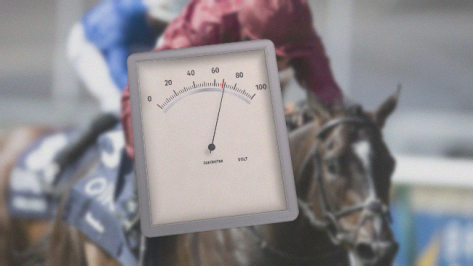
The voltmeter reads 70 V
